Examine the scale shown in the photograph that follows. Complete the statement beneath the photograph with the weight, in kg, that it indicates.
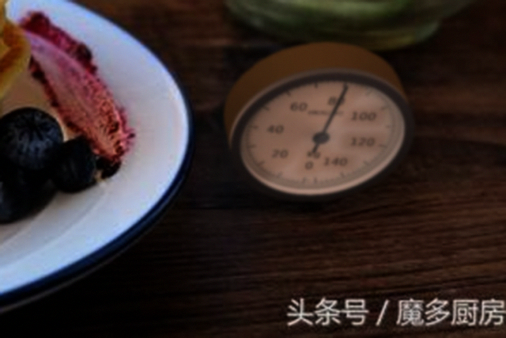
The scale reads 80 kg
